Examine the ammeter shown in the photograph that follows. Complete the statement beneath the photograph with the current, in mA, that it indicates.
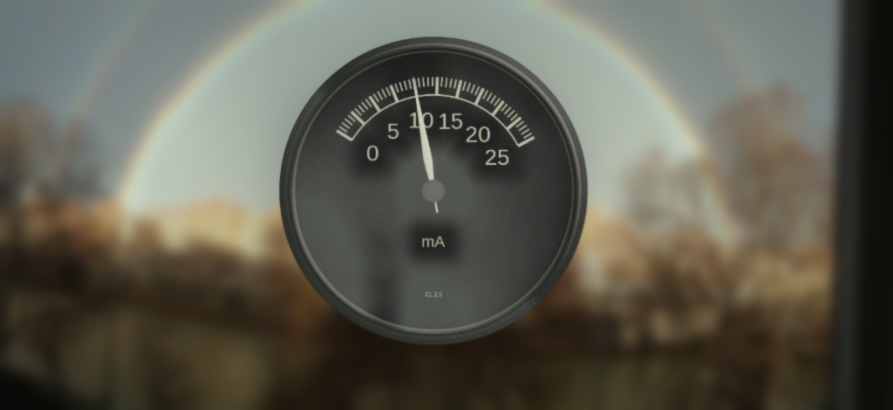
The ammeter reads 10 mA
